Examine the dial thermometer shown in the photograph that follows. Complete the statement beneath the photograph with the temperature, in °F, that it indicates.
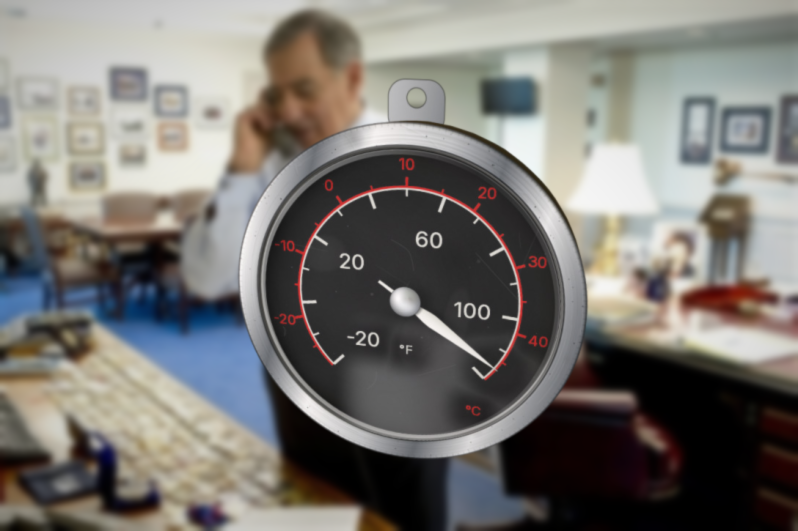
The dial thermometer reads 115 °F
